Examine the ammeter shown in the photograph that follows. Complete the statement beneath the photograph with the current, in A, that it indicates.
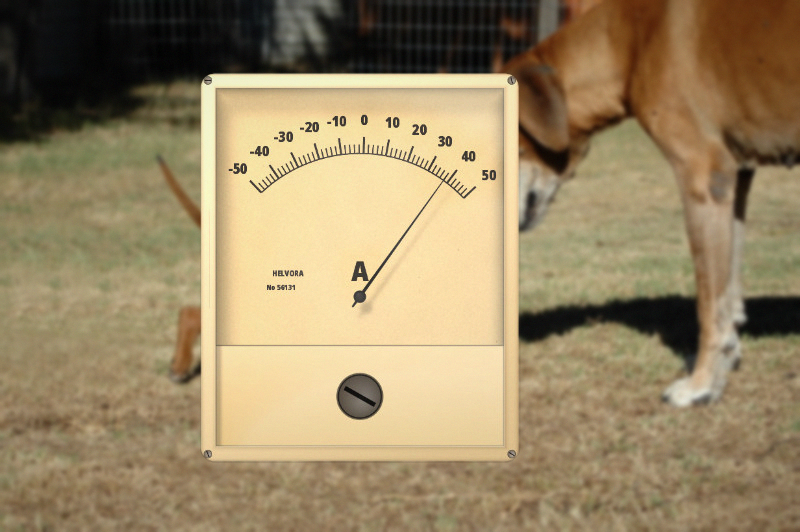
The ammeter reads 38 A
